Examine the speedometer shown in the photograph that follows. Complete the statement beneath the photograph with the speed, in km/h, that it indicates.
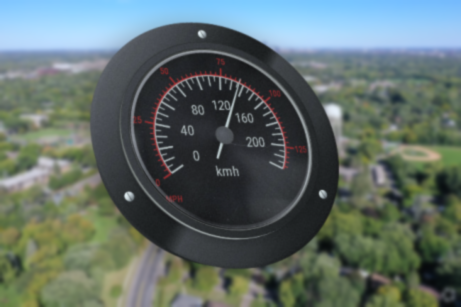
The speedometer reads 135 km/h
